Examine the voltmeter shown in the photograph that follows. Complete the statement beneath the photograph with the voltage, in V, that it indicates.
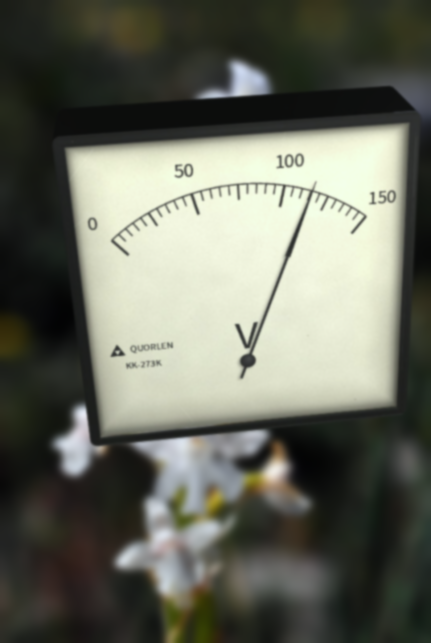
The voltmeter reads 115 V
